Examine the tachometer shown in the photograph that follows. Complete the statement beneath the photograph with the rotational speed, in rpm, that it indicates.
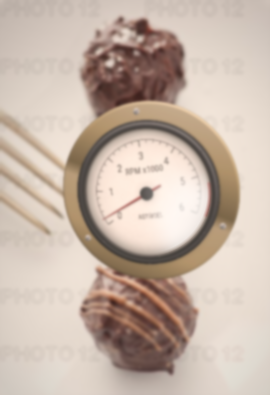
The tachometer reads 200 rpm
